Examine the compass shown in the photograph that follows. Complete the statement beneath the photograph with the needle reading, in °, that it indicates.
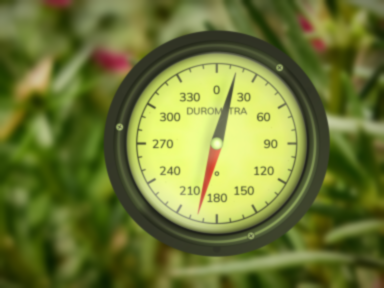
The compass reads 195 °
